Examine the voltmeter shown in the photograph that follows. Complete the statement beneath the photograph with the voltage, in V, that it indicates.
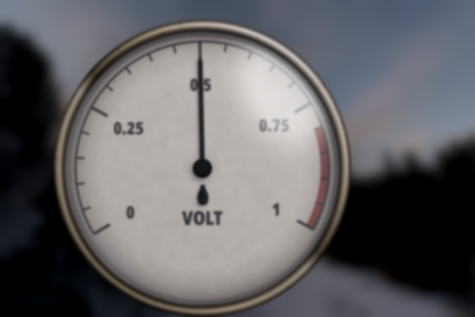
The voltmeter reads 0.5 V
